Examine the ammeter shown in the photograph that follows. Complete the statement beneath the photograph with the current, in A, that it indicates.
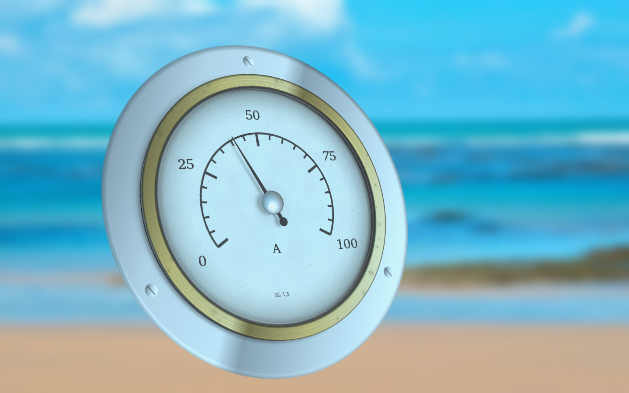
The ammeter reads 40 A
